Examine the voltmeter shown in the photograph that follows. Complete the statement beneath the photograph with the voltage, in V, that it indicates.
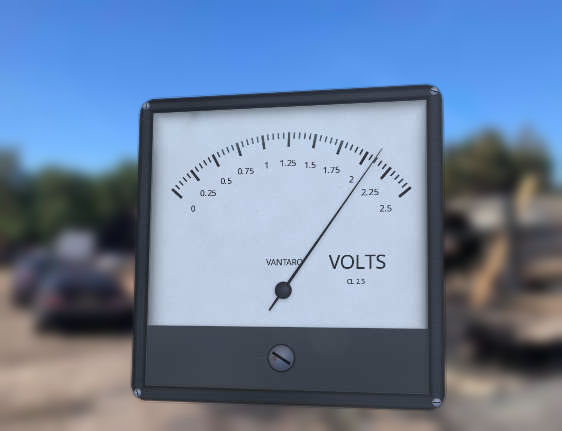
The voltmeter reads 2.1 V
